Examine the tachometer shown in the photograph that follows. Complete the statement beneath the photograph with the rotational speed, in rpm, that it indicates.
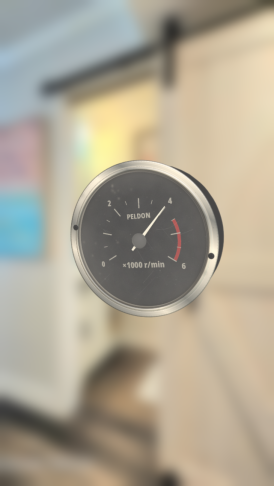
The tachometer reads 4000 rpm
